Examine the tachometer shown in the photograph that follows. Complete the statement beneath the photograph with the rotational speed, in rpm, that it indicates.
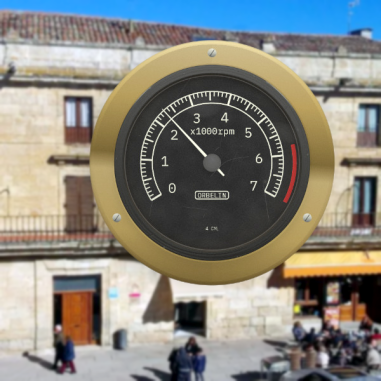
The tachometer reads 2300 rpm
